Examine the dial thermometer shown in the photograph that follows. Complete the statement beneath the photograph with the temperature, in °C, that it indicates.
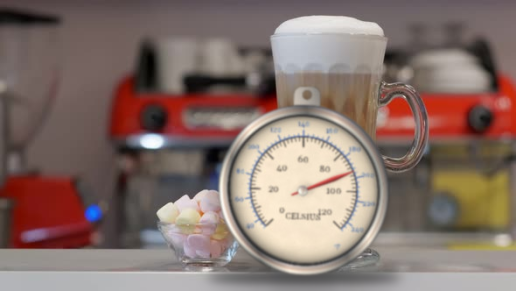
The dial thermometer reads 90 °C
